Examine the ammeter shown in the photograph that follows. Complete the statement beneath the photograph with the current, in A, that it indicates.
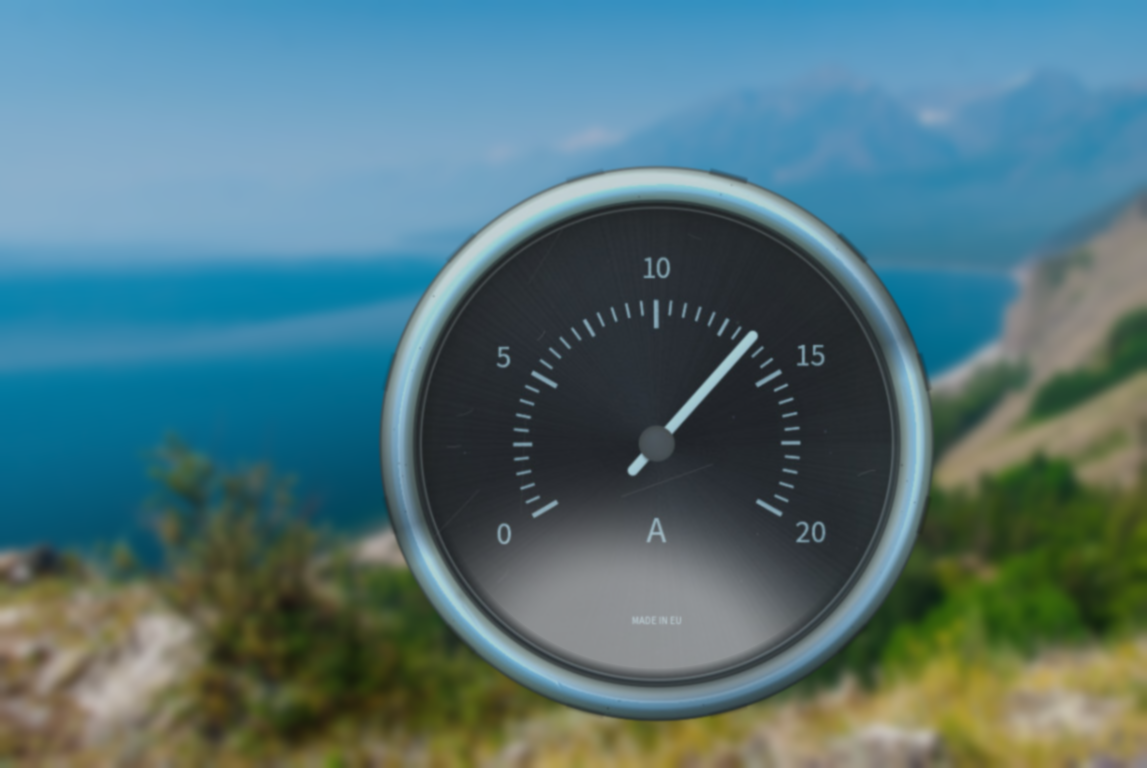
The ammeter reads 13.5 A
